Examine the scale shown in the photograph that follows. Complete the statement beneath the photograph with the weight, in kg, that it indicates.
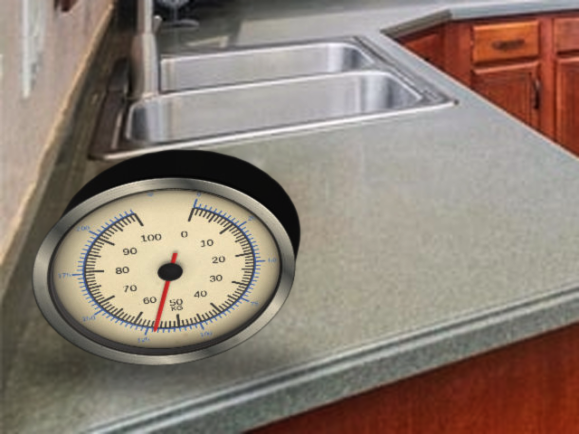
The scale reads 55 kg
